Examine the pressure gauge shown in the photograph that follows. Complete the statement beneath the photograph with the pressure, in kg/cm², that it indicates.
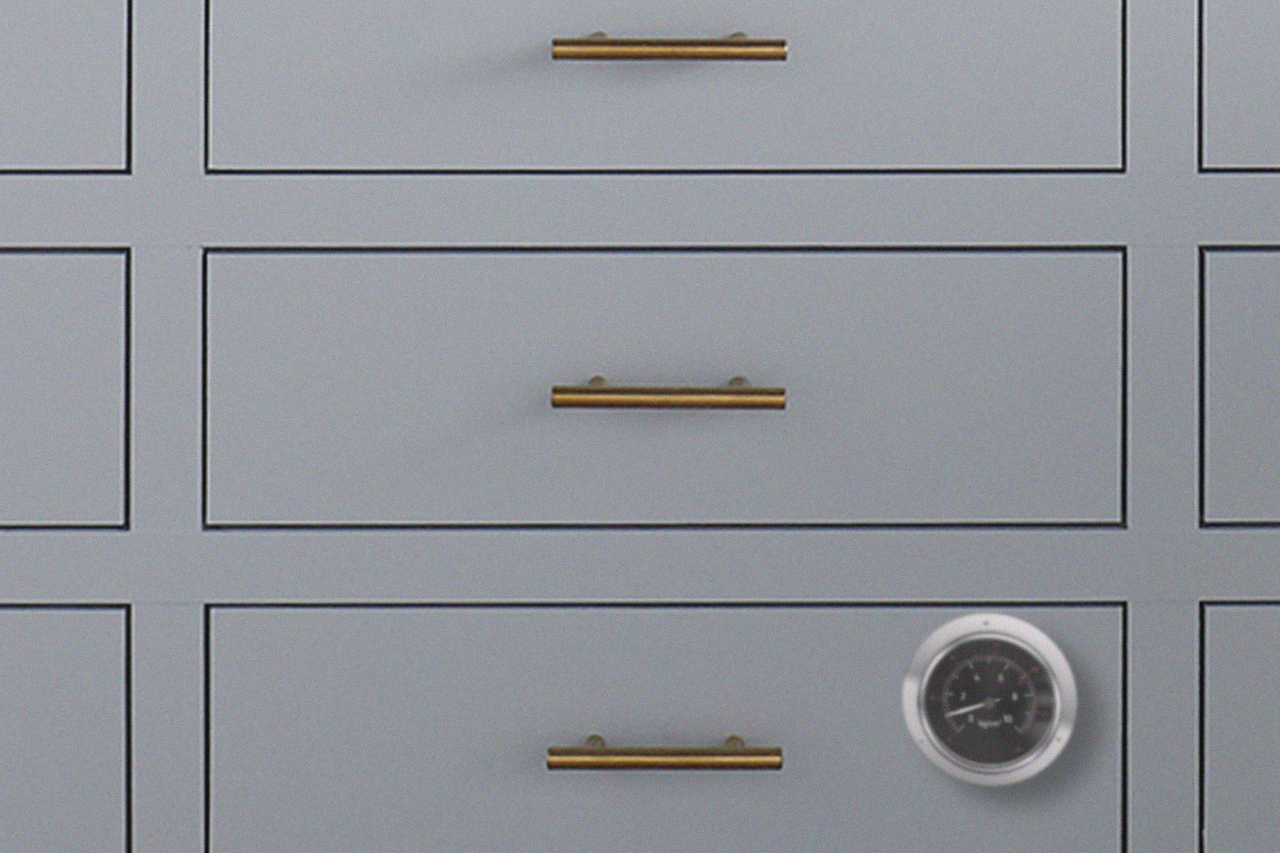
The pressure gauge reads 1 kg/cm²
